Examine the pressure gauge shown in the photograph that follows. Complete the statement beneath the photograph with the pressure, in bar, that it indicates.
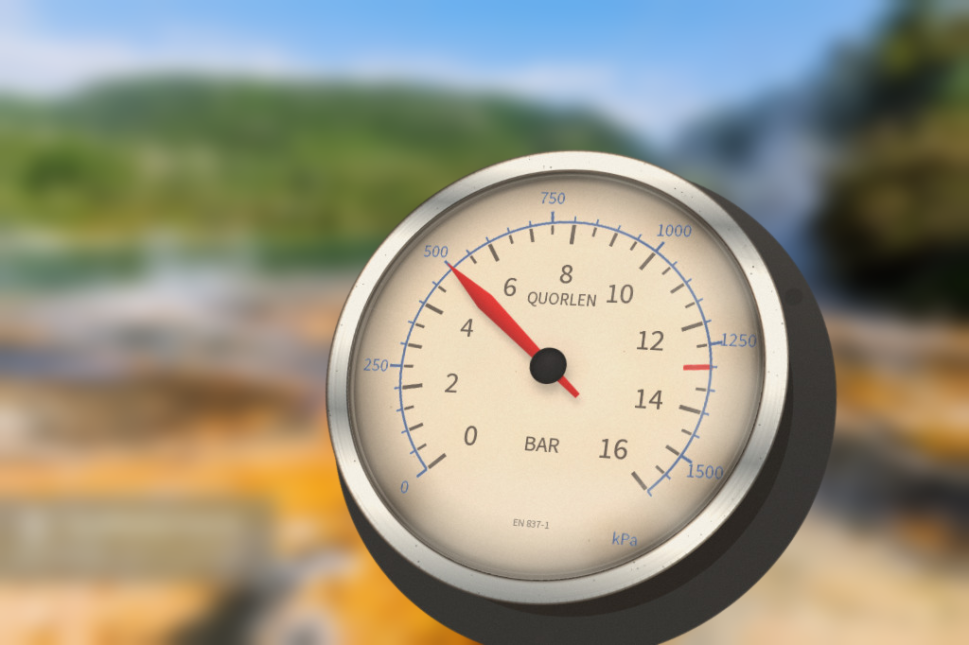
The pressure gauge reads 5 bar
